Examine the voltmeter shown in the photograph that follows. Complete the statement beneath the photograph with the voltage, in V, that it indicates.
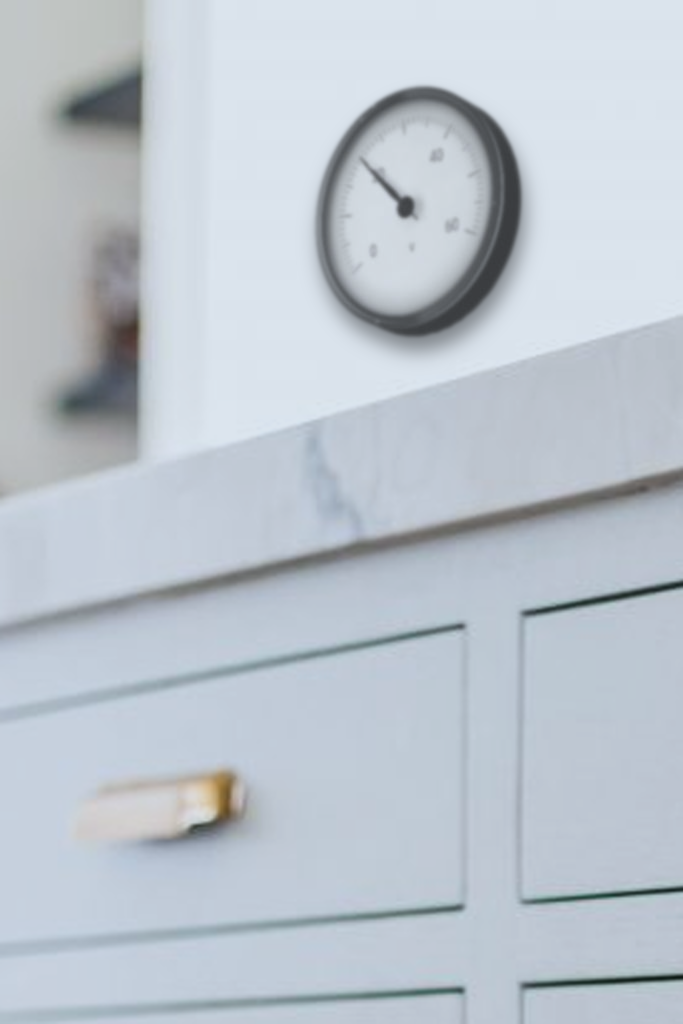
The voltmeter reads 20 V
